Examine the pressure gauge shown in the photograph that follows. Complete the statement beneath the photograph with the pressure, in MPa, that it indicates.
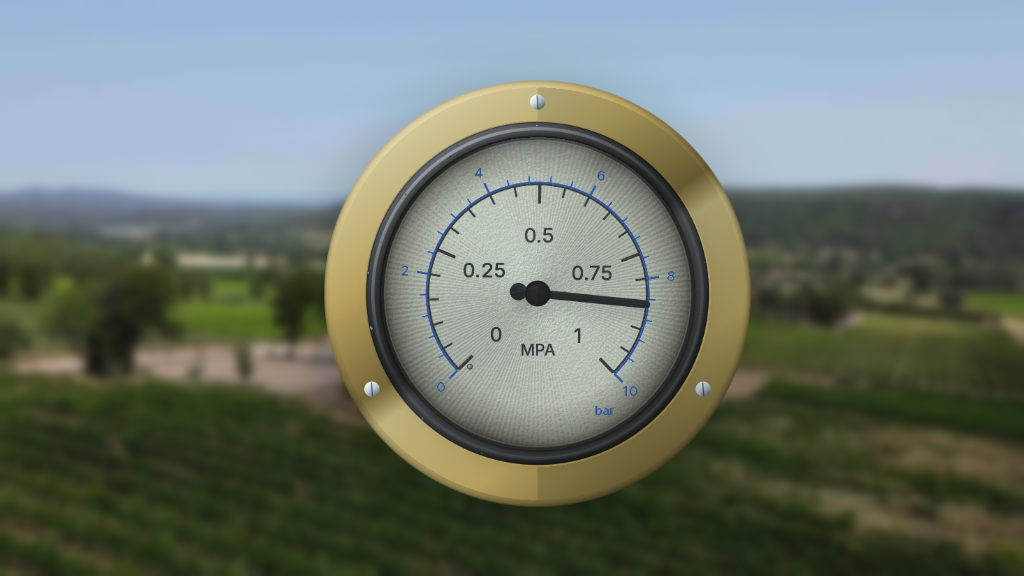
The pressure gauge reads 0.85 MPa
